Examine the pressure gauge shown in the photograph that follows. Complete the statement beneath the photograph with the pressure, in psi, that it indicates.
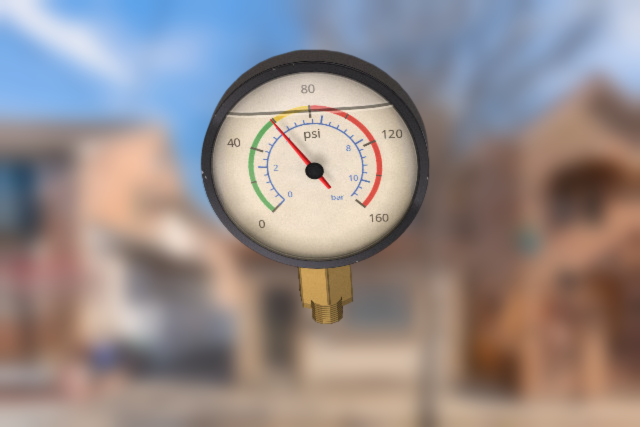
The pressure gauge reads 60 psi
